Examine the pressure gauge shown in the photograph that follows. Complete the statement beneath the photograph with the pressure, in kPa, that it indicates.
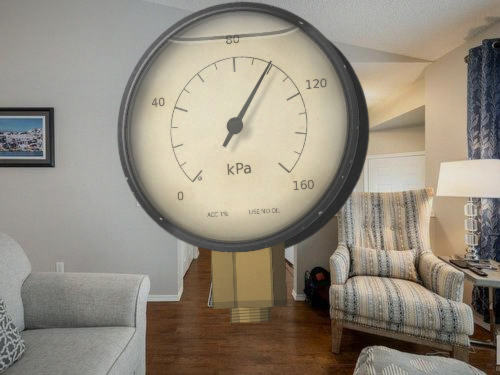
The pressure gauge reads 100 kPa
